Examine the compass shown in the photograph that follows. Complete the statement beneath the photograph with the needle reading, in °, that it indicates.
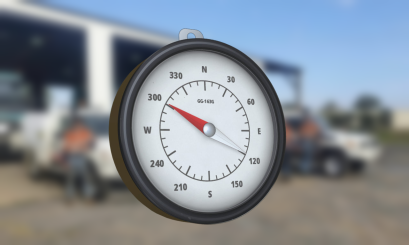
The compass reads 300 °
